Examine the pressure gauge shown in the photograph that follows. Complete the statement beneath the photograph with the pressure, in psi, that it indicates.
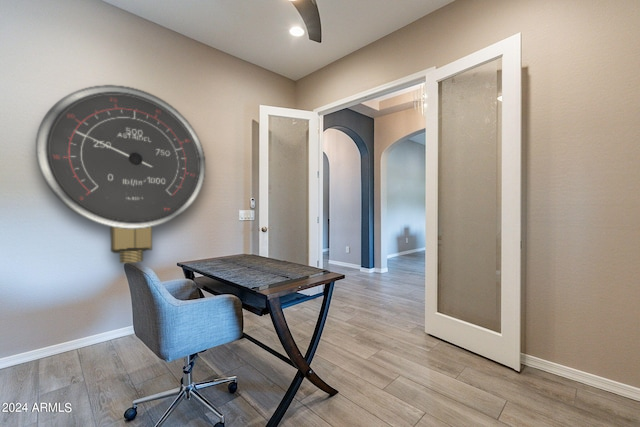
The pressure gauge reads 250 psi
